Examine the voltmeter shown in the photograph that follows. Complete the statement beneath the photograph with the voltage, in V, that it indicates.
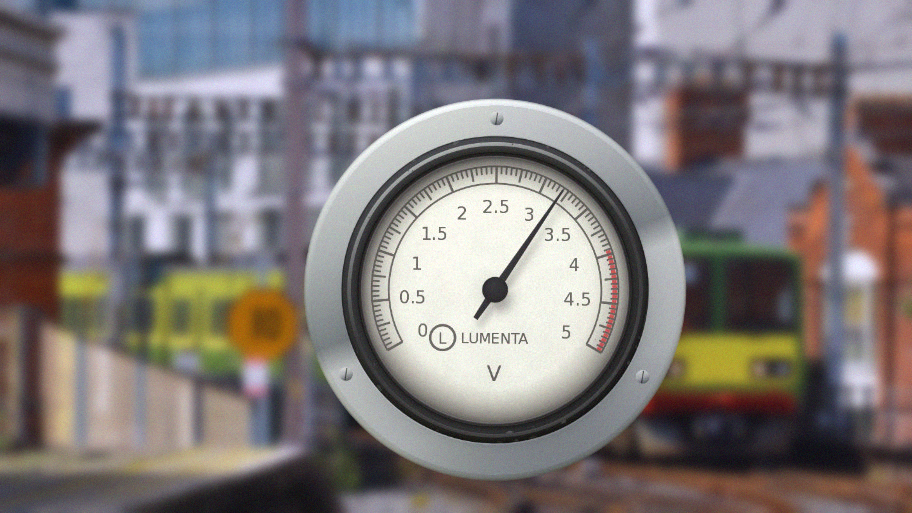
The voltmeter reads 3.2 V
